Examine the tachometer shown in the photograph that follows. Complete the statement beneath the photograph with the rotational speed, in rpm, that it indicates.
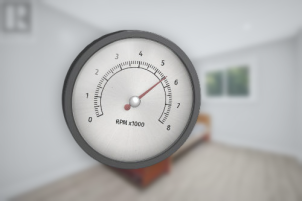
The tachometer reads 5500 rpm
